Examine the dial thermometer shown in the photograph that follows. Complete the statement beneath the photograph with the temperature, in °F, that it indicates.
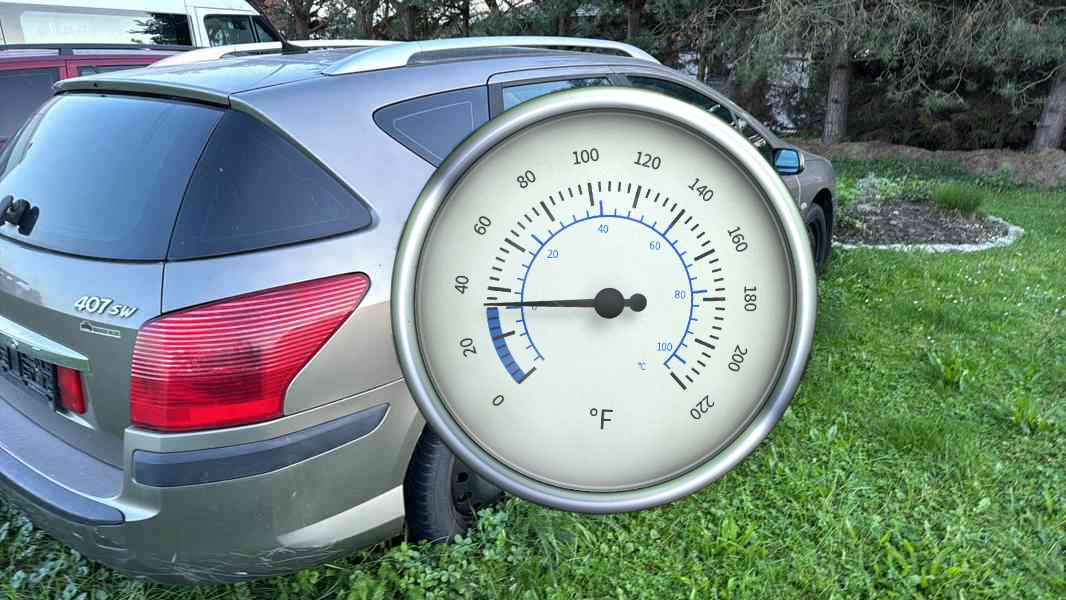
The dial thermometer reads 34 °F
